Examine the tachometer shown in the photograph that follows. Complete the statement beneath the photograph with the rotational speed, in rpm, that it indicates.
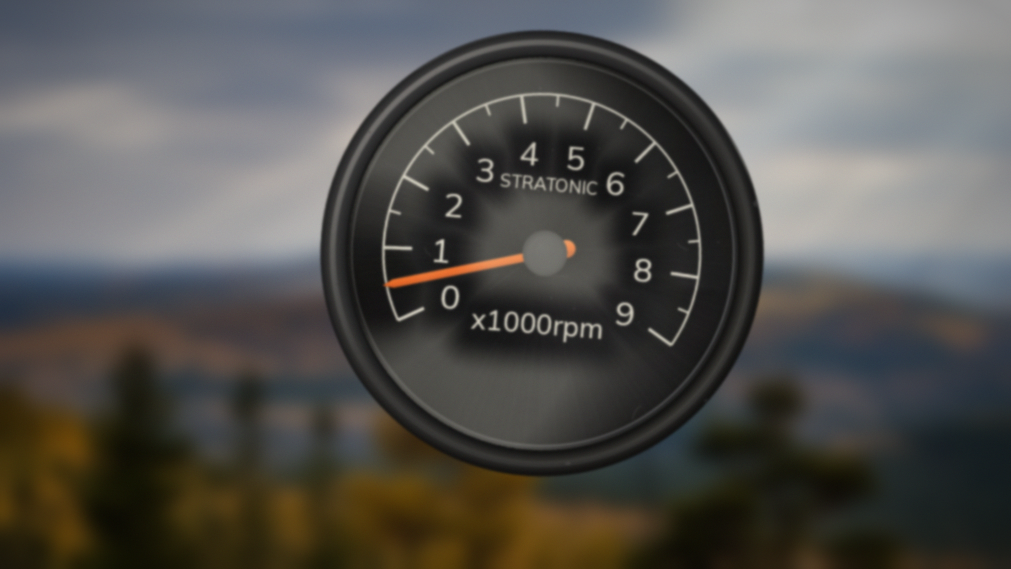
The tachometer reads 500 rpm
